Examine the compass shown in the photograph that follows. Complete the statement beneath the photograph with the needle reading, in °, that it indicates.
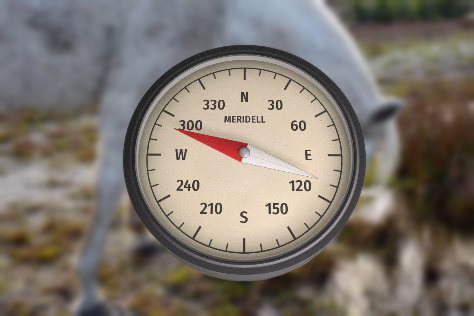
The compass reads 290 °
